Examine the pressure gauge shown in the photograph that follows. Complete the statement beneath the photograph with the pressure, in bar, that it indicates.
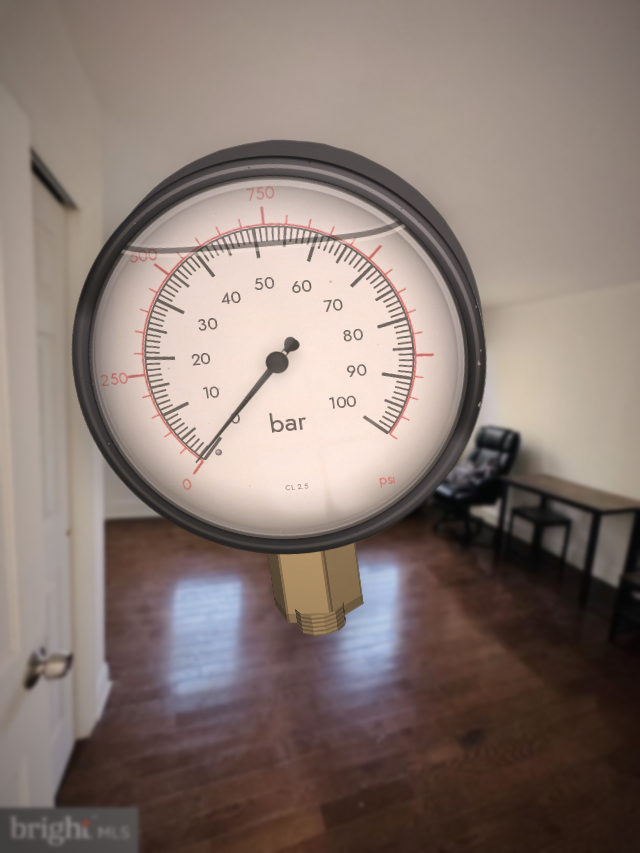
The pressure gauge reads 1 bar
